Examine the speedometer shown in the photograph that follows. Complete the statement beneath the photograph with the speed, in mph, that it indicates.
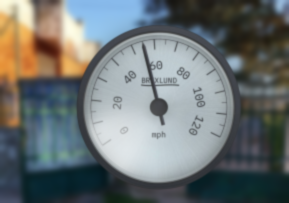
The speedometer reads 55 mph
